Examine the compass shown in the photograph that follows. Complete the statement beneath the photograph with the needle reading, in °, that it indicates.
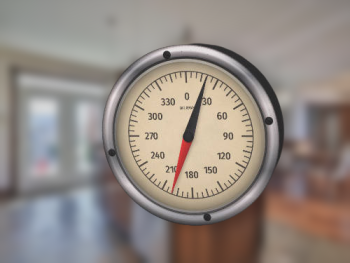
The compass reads 200 °
